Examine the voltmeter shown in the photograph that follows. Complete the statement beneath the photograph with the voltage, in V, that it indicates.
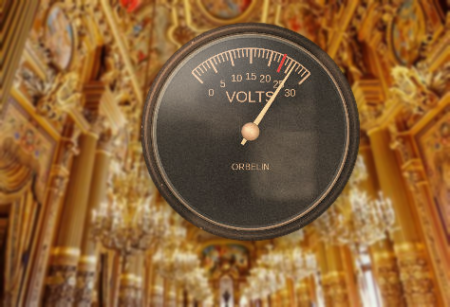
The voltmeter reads 26 V
